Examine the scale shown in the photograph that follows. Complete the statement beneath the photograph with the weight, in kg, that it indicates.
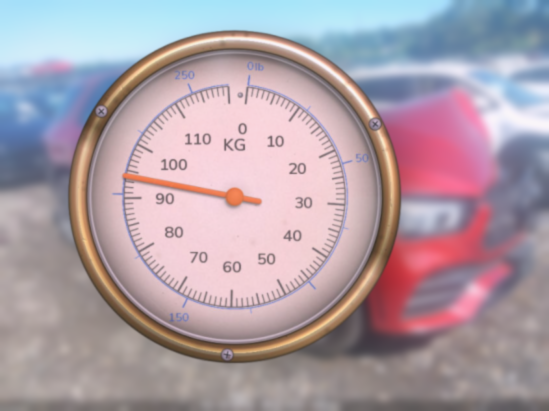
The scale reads 94 kg
